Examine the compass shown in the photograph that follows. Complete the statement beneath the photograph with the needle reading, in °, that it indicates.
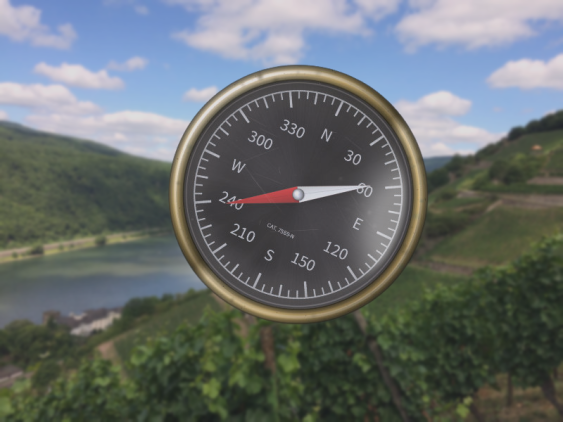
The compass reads 237.5 °
